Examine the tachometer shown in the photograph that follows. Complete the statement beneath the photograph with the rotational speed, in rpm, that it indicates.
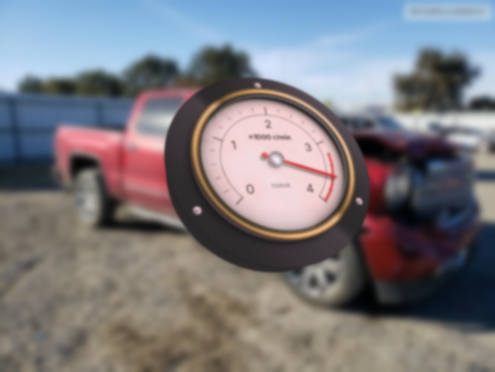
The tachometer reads 3600 rpm
